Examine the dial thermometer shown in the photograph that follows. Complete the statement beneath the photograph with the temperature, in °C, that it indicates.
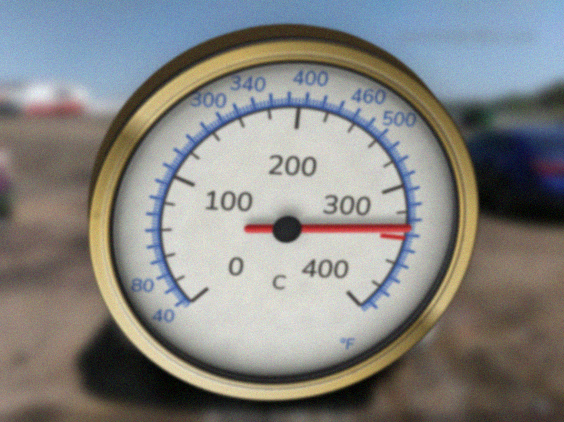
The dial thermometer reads 330 °C
